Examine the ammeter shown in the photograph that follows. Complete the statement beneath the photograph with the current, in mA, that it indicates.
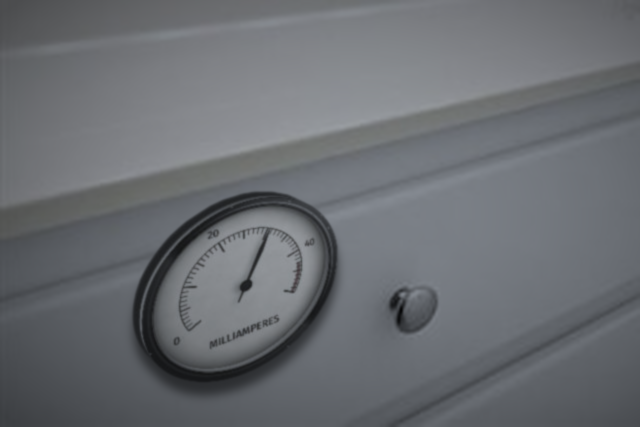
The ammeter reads 30 mA
